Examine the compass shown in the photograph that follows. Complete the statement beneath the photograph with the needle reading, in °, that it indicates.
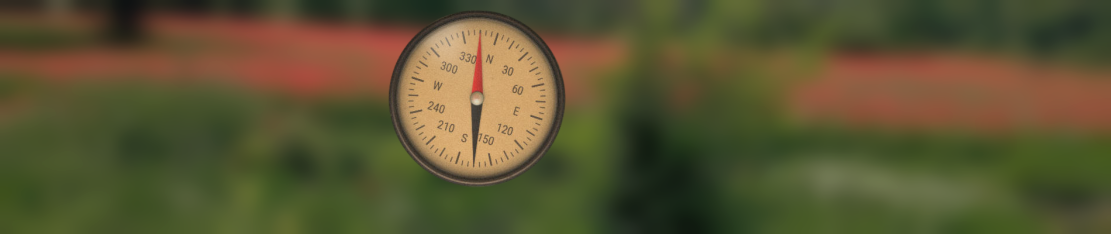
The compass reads 345 °
